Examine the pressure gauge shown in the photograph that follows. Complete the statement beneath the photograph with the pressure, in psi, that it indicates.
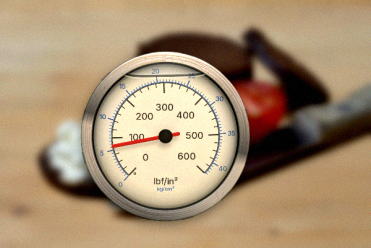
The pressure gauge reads 80 psi
